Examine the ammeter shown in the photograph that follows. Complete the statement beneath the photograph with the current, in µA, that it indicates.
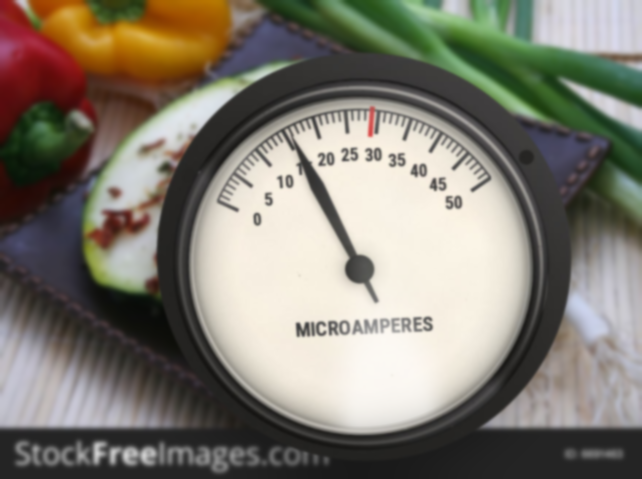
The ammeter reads 16 µA
